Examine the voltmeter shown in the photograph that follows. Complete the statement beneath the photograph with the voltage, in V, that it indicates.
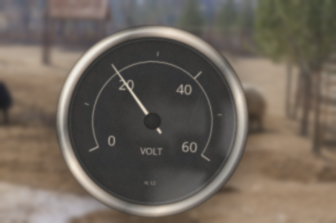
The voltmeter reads 20 V
